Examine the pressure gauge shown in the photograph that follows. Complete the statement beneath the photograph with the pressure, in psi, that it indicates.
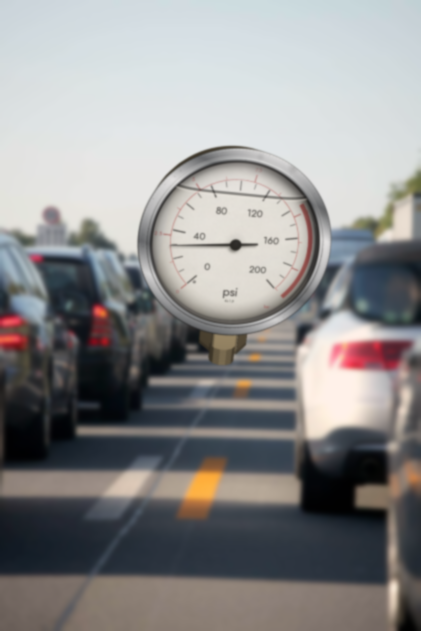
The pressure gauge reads 30 psi
